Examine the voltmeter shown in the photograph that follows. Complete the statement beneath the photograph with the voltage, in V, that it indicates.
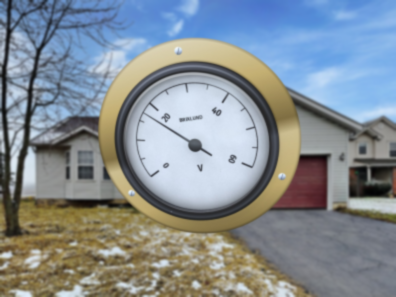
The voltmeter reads 17.5 V
